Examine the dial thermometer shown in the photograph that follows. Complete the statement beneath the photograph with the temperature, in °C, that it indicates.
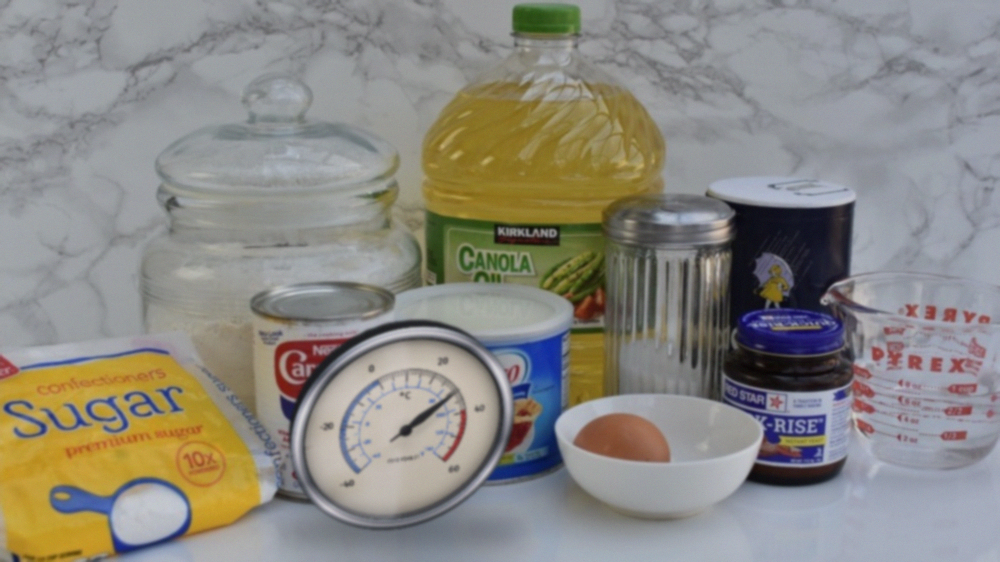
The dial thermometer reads 30 °C
